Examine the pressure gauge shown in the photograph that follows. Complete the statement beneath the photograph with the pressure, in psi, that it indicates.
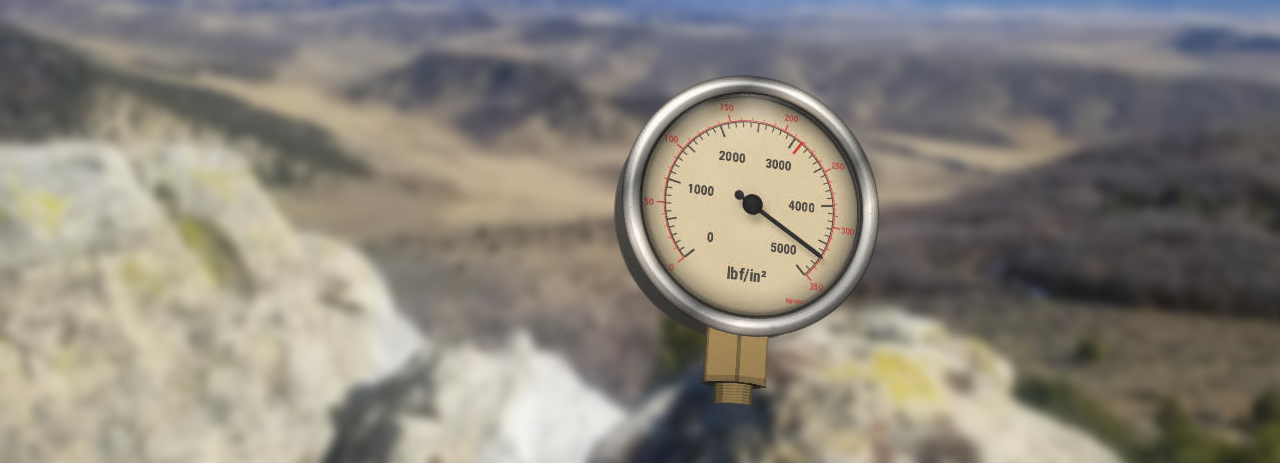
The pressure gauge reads 4700 psi
